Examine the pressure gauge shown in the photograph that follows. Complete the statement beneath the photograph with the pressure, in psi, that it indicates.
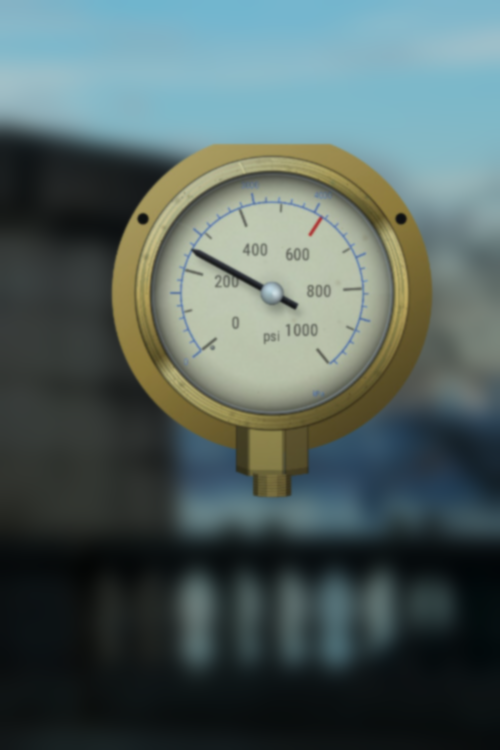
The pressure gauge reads 250 psi
